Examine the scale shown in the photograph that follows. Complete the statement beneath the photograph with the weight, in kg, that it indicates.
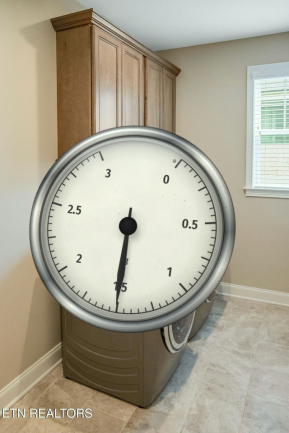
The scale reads 1.5 kg
